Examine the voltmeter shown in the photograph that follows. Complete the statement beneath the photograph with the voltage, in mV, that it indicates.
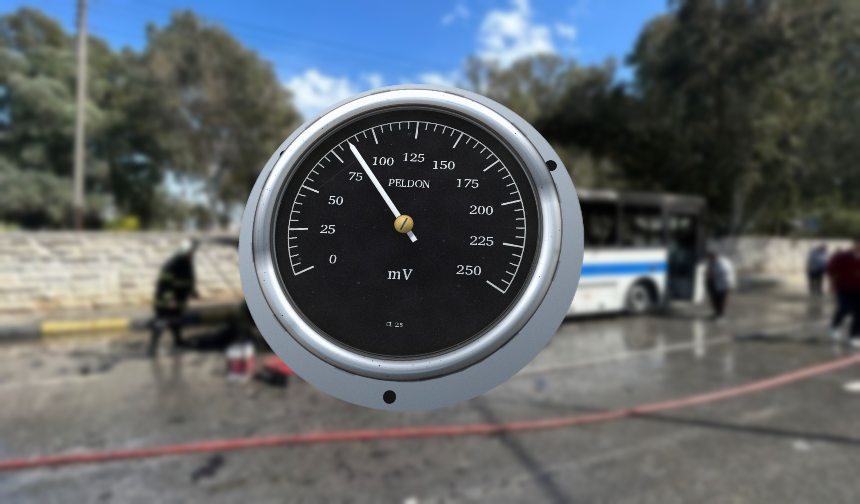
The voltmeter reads 85 mV
